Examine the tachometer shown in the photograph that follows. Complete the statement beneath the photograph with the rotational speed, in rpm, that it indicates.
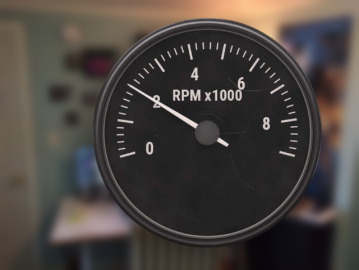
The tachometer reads 2000 rpm
